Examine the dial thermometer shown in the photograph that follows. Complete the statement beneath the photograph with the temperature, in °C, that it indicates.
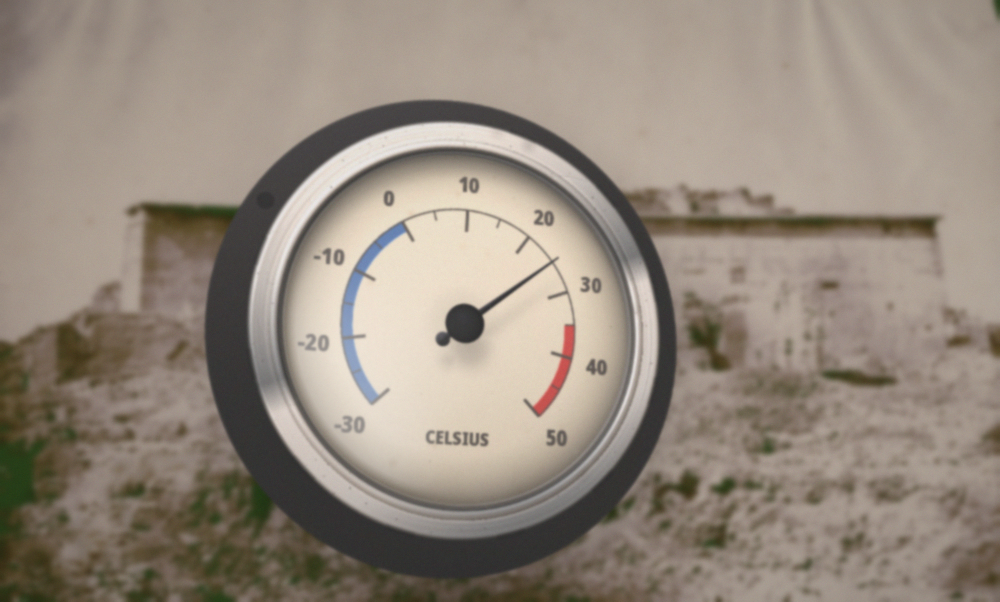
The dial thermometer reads 25 °C
